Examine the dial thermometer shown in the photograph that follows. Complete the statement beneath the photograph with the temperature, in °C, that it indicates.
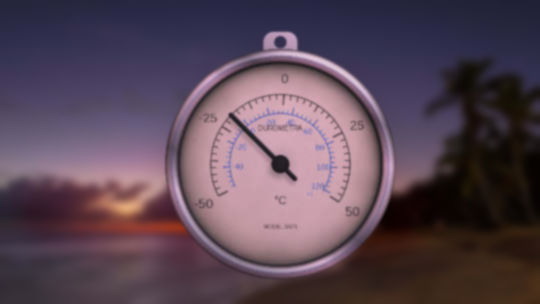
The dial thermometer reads -20 °C
